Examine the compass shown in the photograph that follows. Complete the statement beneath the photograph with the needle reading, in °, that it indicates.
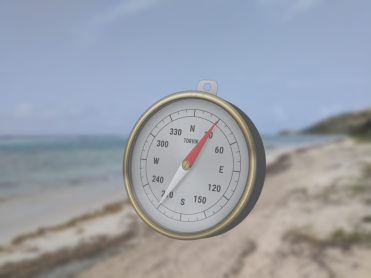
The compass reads 30 °
